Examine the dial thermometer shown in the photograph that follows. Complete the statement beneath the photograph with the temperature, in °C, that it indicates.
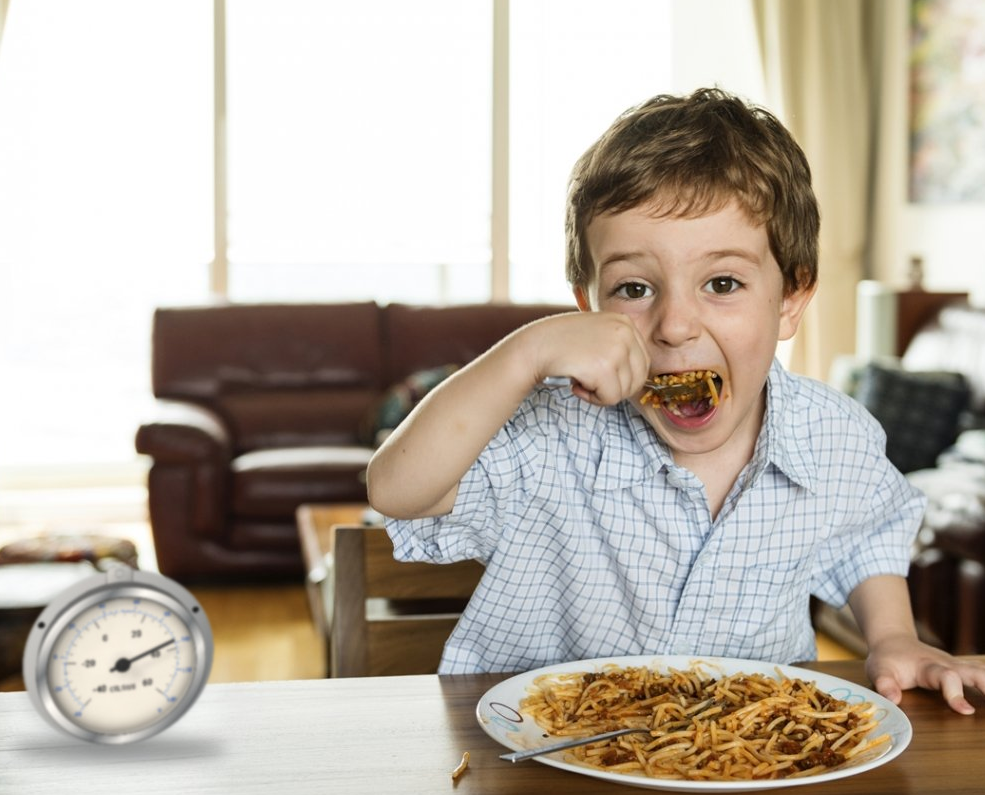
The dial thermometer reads 36 °C
